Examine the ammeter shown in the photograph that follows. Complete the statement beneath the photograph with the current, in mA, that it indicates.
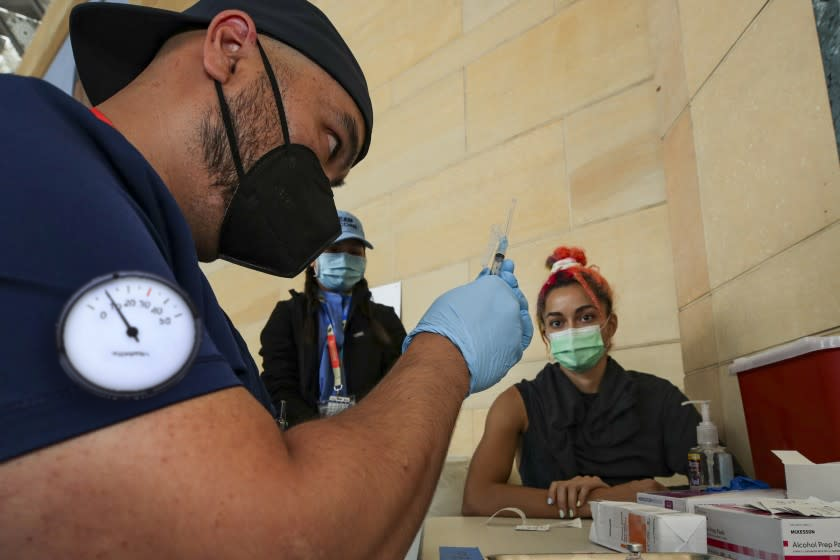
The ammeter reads 10 mA
